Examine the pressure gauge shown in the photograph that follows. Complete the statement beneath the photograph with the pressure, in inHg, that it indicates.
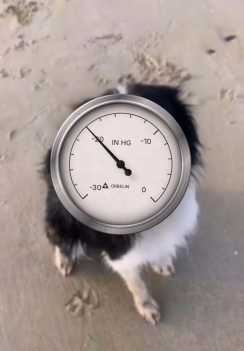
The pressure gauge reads -20 inHg
